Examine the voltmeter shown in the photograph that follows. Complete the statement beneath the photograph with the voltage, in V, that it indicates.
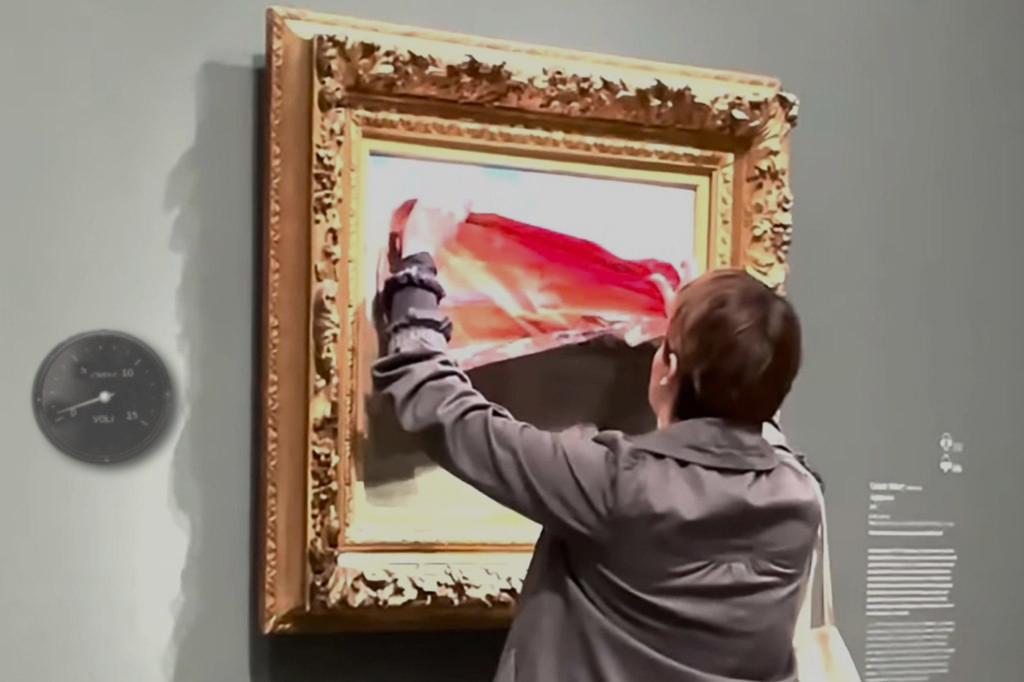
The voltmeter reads 0.5 V
